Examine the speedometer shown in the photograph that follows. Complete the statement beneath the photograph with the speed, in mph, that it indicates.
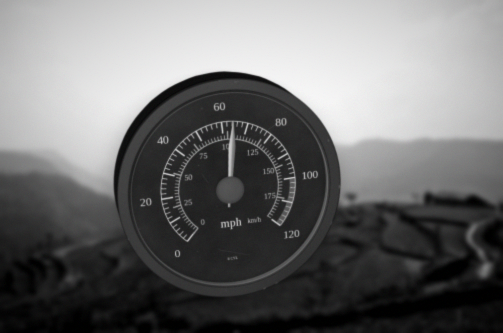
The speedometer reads 64 mph
